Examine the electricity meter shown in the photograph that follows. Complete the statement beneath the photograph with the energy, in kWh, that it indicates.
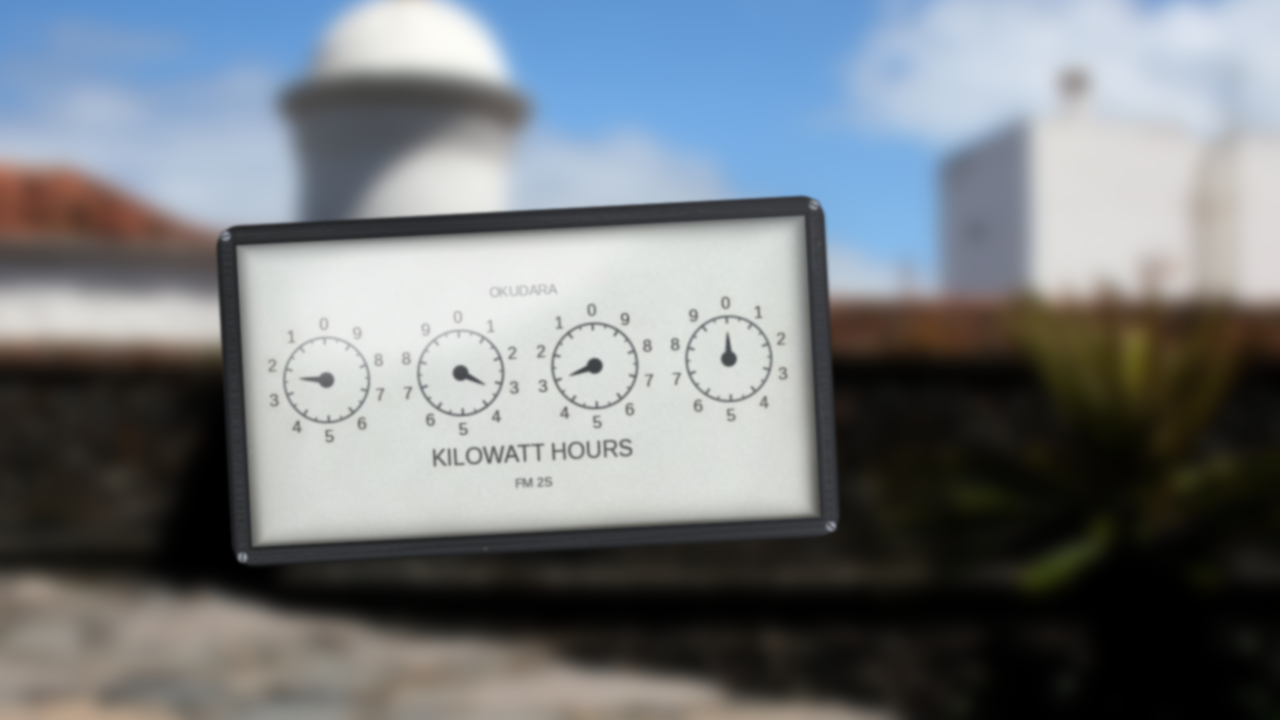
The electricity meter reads 2330 kWh
